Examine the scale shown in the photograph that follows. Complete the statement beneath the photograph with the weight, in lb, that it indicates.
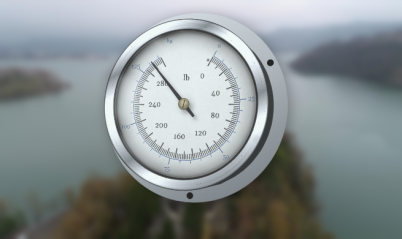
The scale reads 290 lb
